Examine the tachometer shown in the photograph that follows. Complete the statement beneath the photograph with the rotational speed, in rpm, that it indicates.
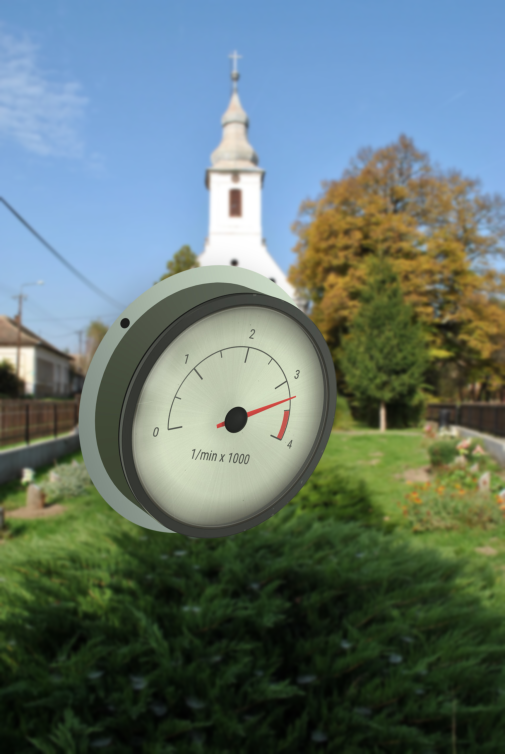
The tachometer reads 3250 rpm
